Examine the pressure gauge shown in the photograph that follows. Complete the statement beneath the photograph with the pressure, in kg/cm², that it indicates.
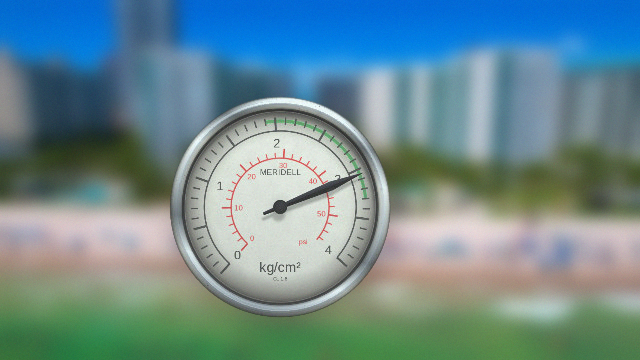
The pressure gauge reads 3.05 kg/cm²
